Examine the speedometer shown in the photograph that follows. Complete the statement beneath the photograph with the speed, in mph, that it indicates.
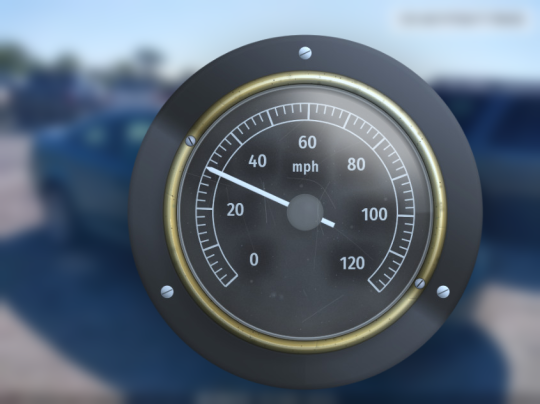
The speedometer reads 30 mph
